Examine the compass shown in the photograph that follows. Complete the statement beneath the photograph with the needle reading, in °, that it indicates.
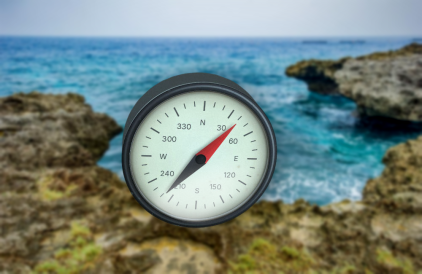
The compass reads 40 °
